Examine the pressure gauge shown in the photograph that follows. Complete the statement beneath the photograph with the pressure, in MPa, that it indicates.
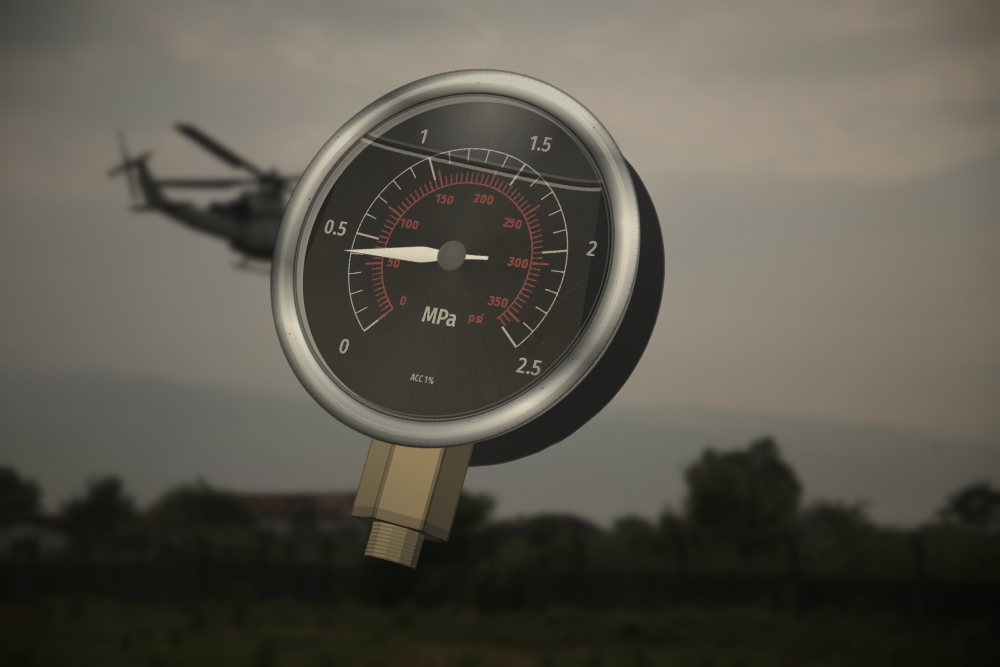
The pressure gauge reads 0.4 MPa
